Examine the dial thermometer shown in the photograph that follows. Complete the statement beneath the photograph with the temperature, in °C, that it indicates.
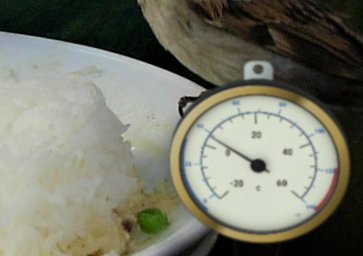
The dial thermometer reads 4 °C
